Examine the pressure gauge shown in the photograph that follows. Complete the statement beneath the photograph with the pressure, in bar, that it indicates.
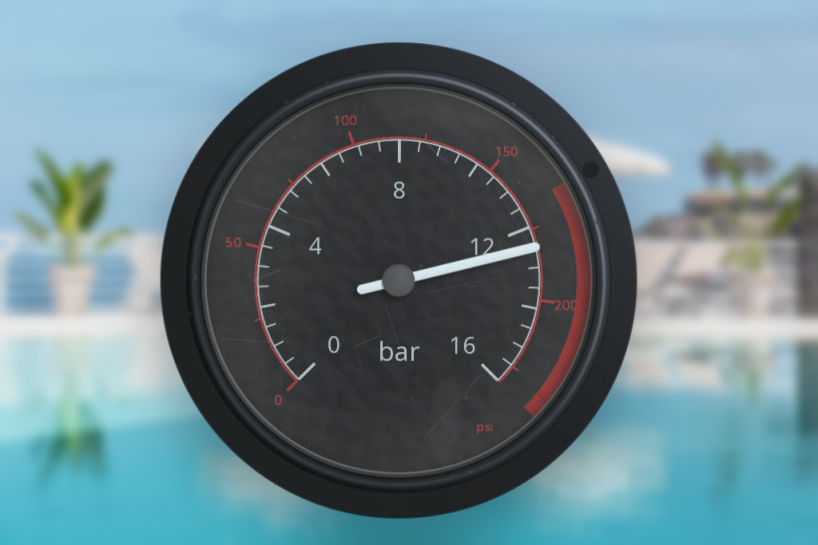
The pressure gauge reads 12.5 bar
